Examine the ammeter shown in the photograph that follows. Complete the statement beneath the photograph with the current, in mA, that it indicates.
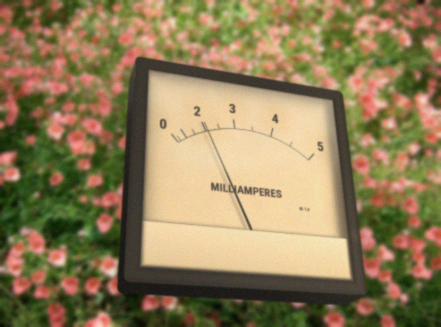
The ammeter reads 2 mA
